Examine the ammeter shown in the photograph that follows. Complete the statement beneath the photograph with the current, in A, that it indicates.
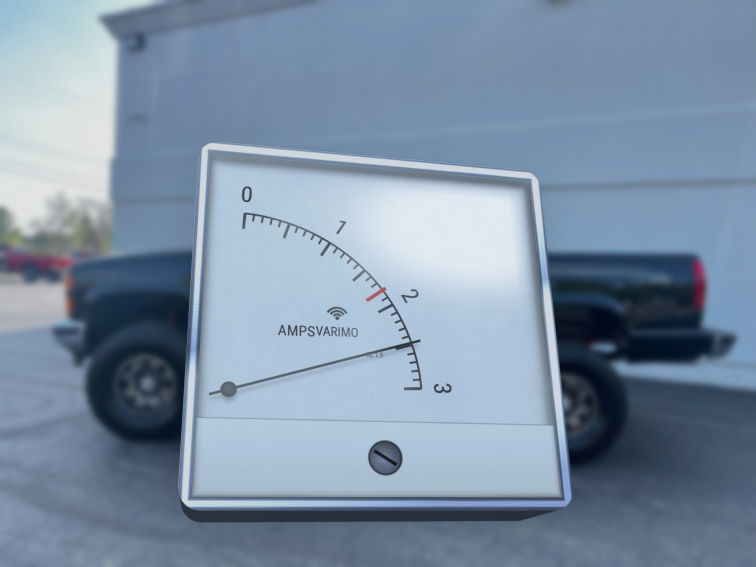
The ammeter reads 2.5 A
